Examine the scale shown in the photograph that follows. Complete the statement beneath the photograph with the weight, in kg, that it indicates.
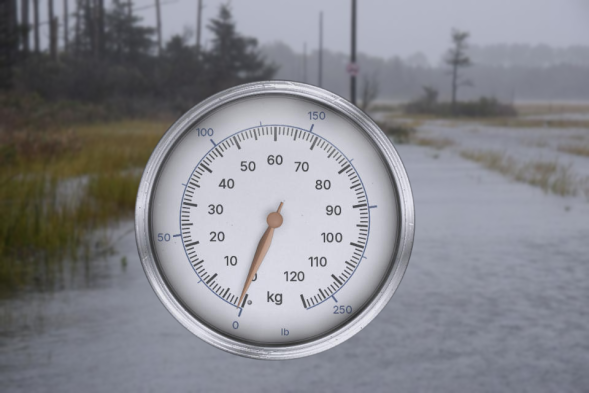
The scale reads 1 kg
